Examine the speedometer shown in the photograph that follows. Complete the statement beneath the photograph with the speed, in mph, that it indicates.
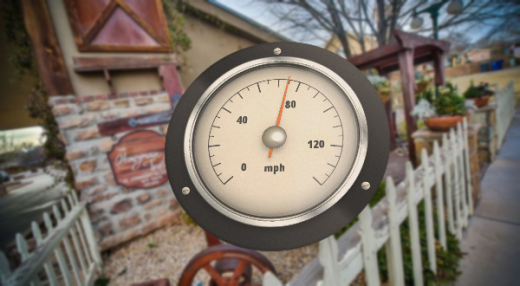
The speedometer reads 75 mph
